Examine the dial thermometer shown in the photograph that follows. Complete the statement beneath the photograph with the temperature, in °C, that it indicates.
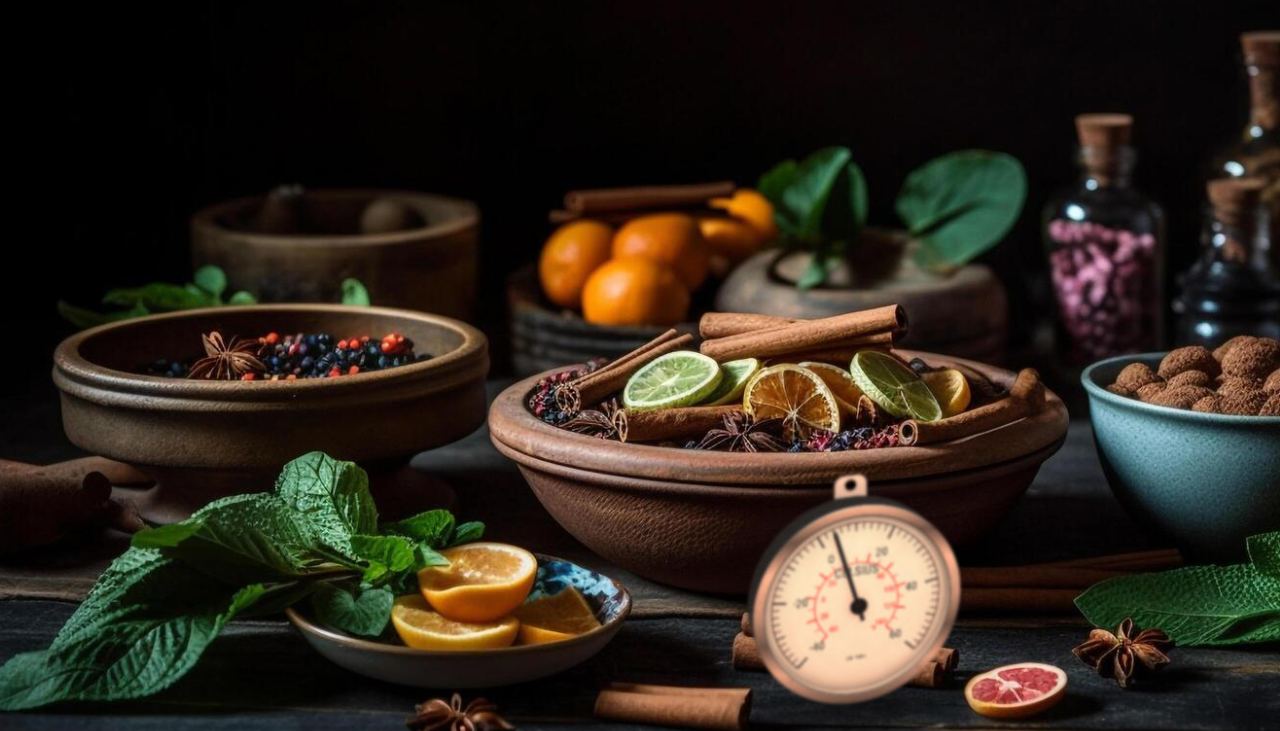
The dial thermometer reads 4 °C
